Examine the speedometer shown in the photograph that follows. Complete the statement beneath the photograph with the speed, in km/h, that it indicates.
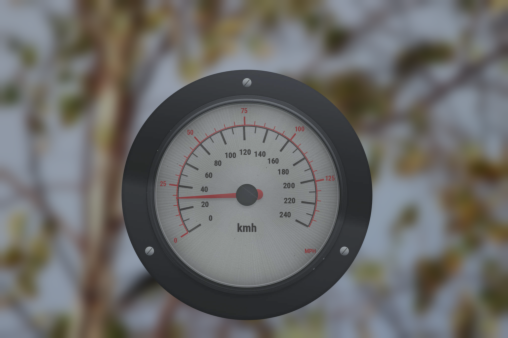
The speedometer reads 30 km/h
